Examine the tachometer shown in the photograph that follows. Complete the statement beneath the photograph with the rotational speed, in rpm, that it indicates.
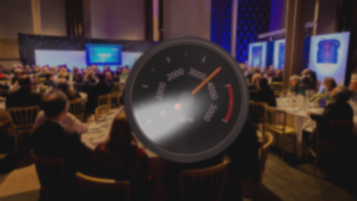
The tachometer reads 3500 rpm
